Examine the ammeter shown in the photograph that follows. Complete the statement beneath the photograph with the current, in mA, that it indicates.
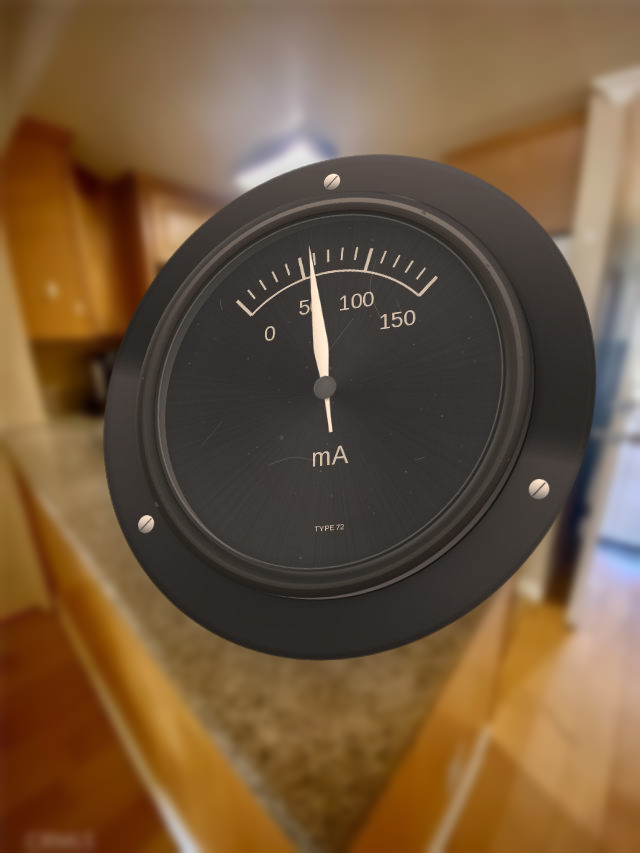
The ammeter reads 60 mA
